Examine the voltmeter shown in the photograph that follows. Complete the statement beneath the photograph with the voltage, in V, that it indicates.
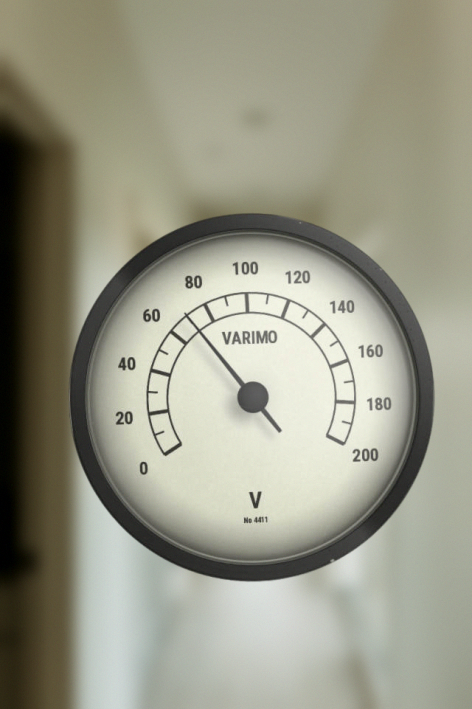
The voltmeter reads 70 V
